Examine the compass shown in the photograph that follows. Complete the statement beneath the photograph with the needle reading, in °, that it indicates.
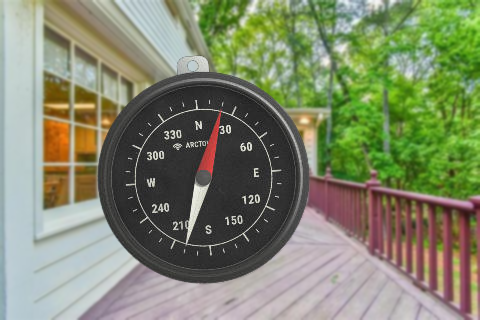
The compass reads 20 °
